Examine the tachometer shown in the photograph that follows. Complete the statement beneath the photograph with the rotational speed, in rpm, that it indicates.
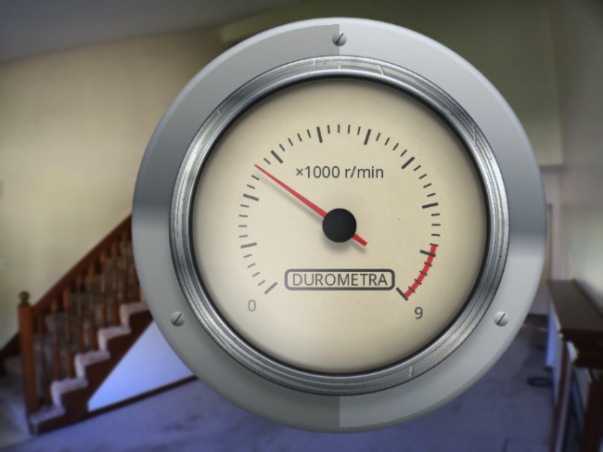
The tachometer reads 2600 rpm
